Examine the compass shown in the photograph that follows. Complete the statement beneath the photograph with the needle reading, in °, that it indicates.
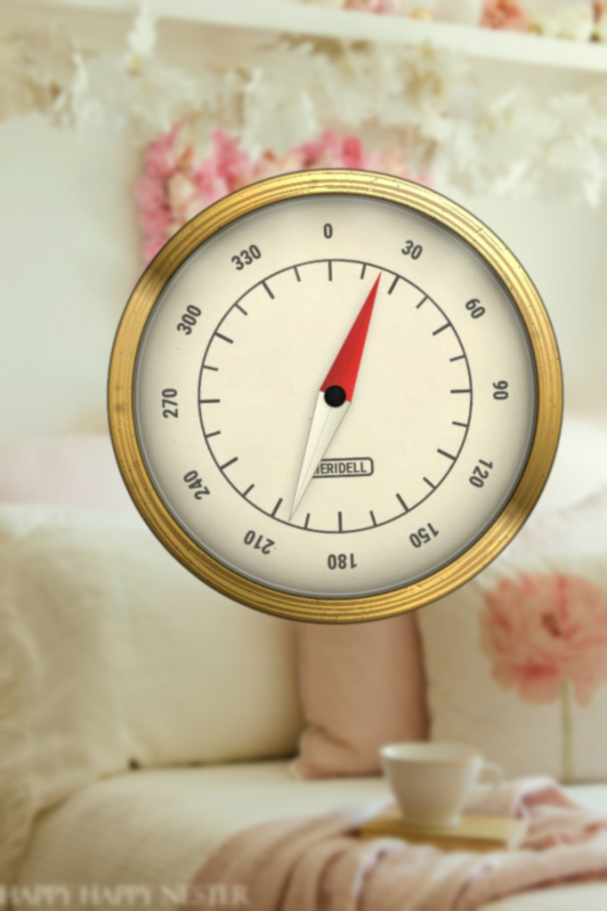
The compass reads 22.5 °
